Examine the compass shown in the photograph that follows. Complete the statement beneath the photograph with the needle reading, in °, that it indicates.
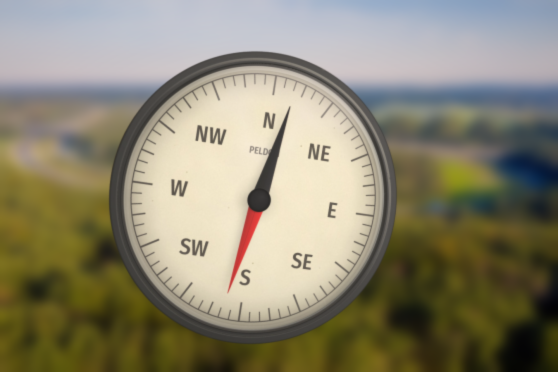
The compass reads 190 °
